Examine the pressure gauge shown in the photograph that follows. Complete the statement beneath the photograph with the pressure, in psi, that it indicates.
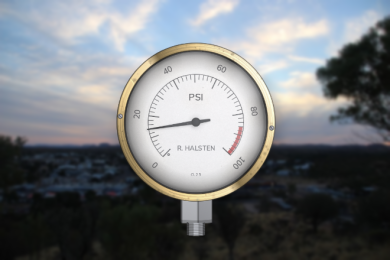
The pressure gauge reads 14 psi
